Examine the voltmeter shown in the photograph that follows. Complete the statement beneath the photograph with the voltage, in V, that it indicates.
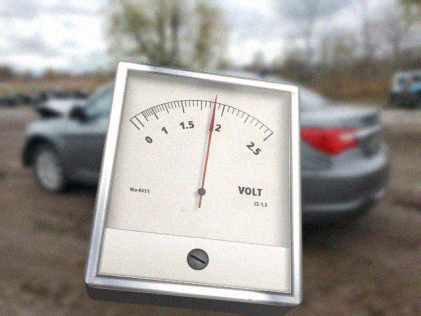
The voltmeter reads 1.9 V
